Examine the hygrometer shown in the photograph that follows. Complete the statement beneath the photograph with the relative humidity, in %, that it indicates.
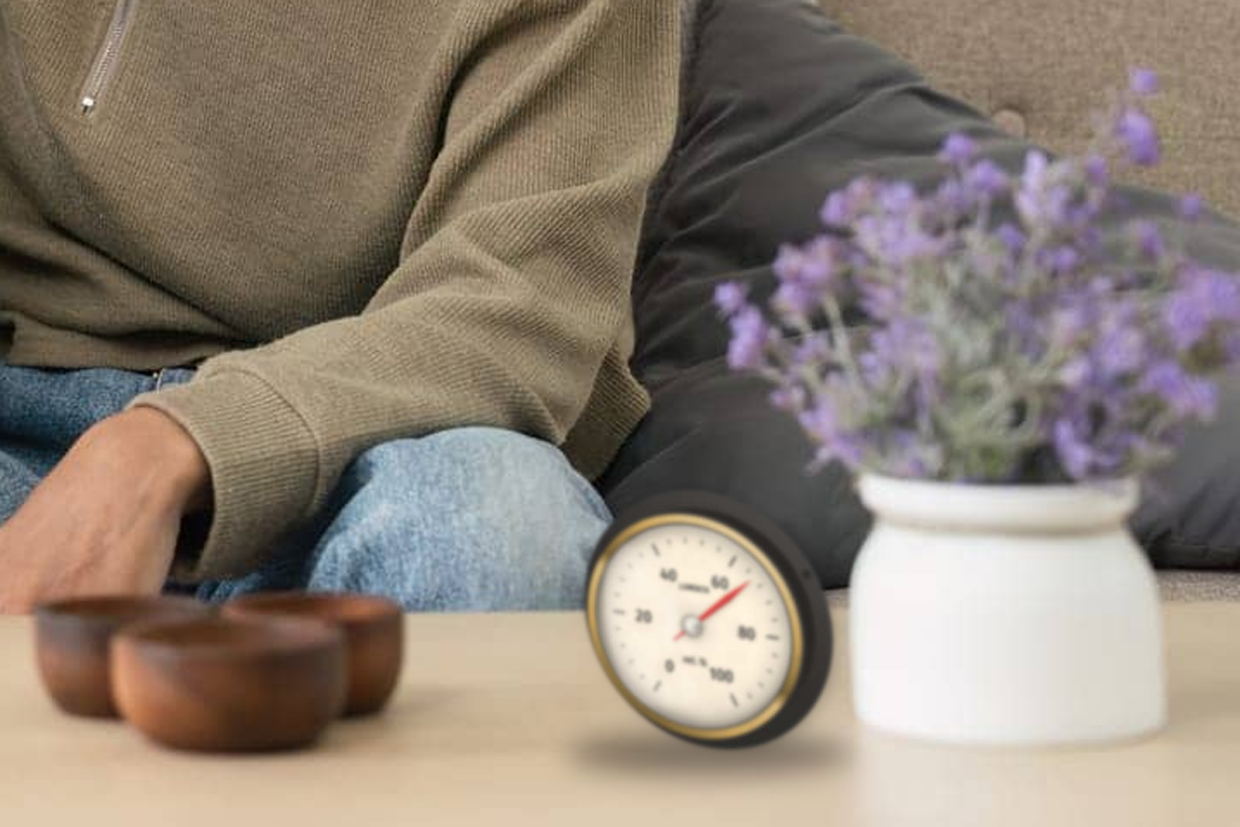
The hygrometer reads 66 %
